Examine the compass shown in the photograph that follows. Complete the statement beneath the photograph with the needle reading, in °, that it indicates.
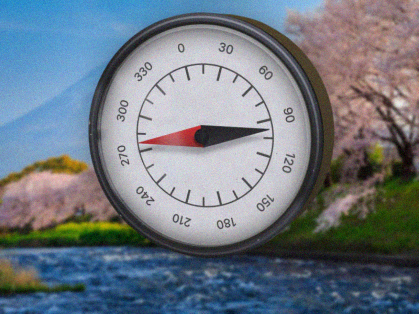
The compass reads 277.5 °
